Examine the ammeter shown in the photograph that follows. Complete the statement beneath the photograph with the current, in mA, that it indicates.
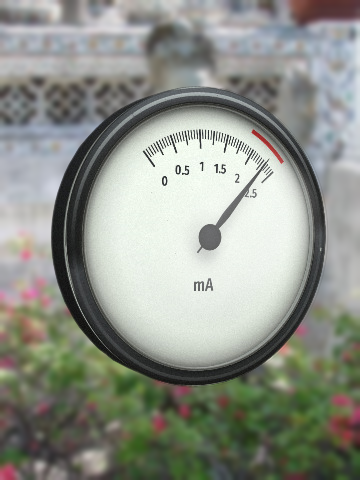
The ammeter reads 2.25 mA
